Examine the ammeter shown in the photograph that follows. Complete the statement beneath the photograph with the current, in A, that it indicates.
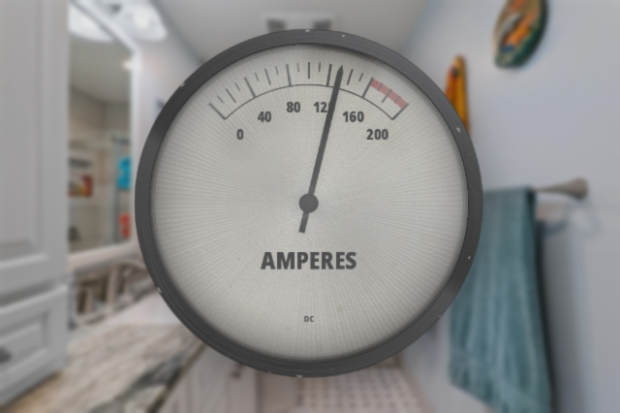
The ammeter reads 130 A
